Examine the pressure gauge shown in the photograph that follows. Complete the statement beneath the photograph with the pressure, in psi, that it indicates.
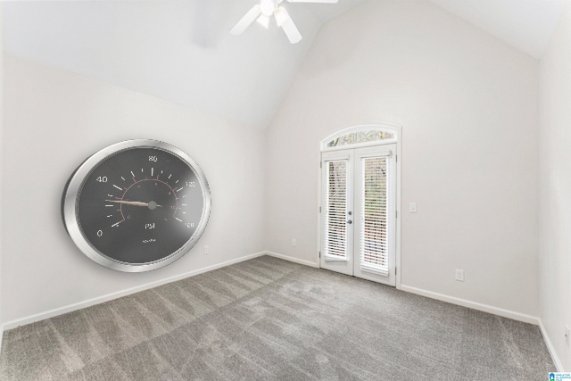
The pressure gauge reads 25 psi
